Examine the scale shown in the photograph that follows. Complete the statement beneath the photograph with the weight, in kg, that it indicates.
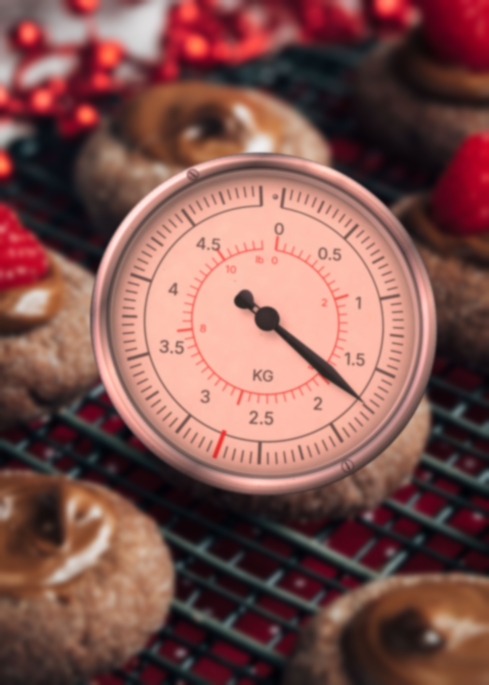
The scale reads 1.75 kg
